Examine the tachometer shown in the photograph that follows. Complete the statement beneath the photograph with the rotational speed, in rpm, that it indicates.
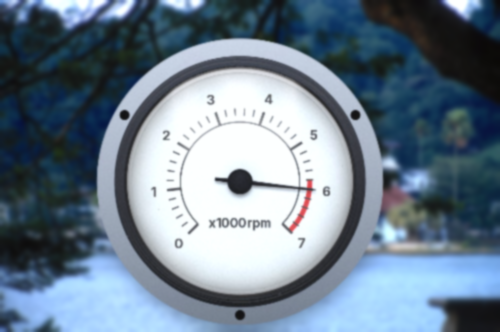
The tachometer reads 6000 rpm
